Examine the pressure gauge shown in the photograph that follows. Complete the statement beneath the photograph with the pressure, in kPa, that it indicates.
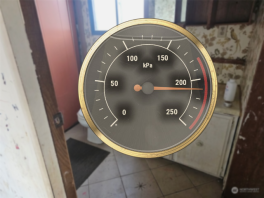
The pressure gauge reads 210 kPa
